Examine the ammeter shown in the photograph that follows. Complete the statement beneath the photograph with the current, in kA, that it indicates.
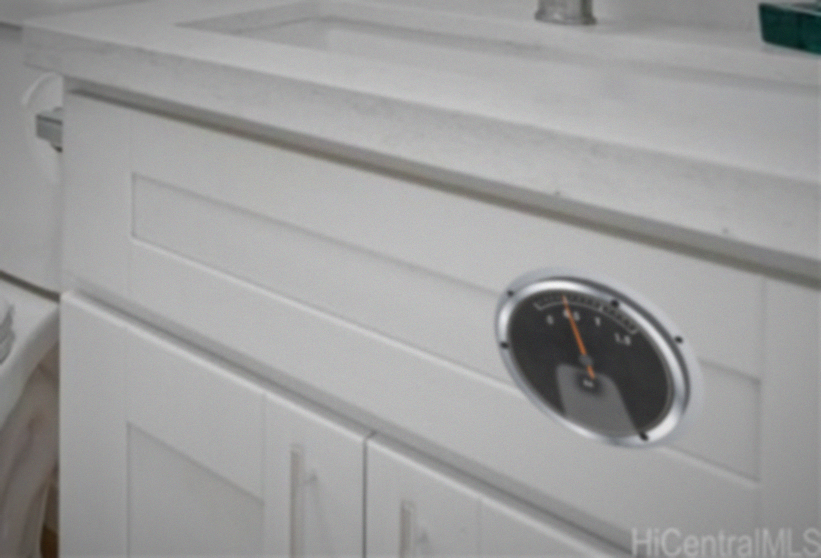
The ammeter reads 0.5 kA
